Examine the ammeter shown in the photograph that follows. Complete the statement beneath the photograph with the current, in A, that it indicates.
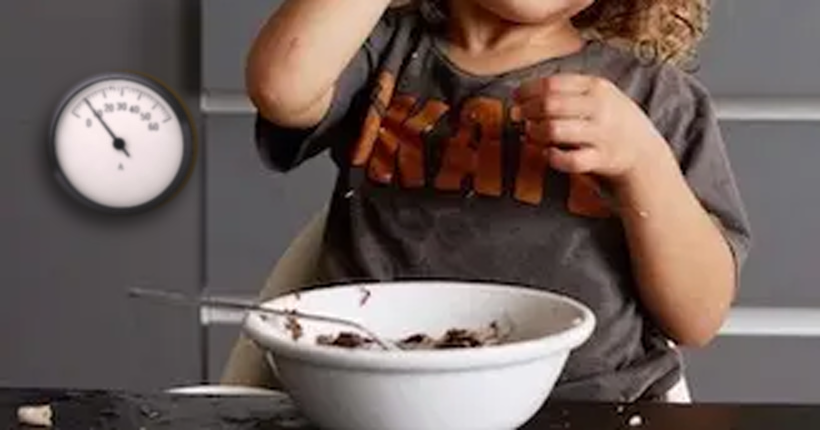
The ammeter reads 10 A
